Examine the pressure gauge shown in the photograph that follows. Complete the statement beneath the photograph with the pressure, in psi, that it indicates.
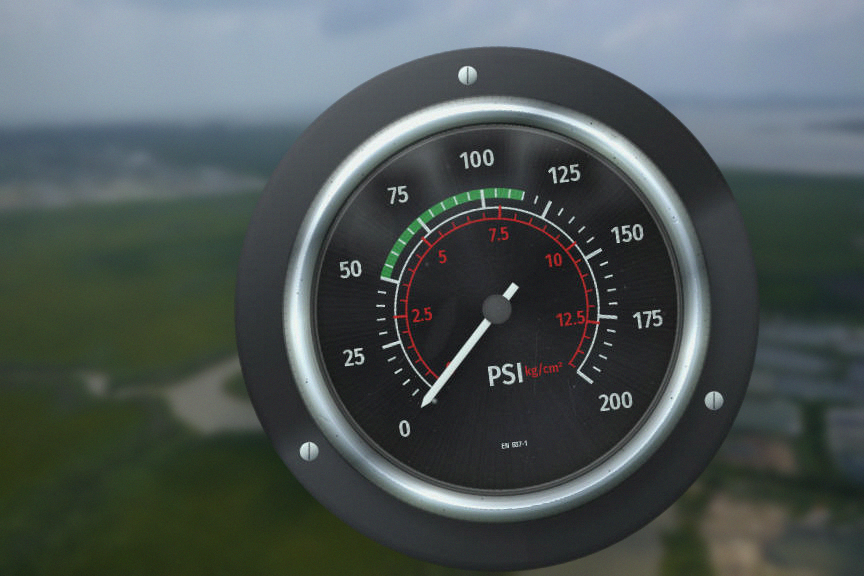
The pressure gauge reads 0 psi
